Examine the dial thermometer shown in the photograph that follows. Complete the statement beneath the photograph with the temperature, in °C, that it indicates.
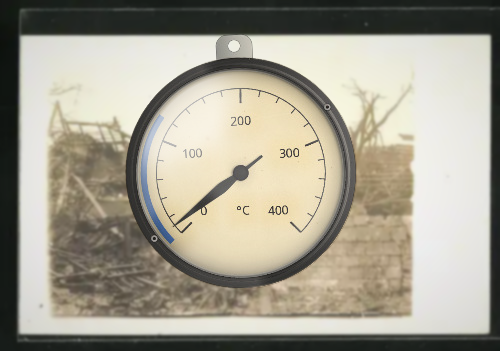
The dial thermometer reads 10 °C
